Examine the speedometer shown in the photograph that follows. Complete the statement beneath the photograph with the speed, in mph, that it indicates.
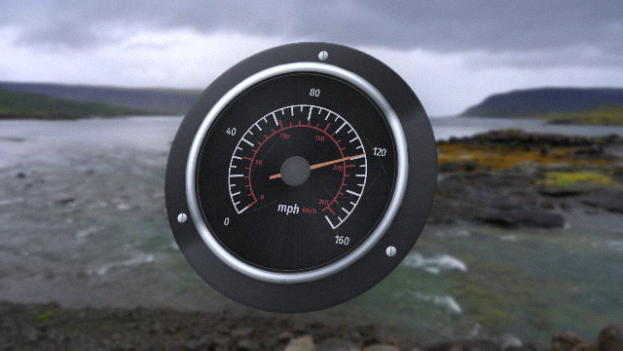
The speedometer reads 120 mph
